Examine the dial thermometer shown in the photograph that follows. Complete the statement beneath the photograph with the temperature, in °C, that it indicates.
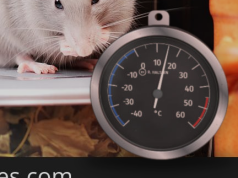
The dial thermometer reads 15 °C
